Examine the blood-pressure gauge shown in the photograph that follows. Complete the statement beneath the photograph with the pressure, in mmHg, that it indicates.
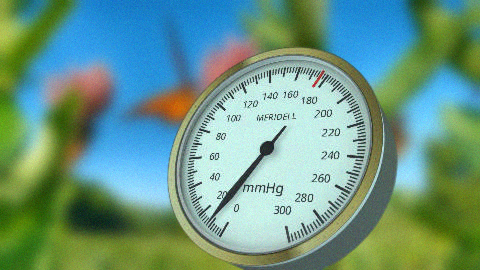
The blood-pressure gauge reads 10 mmHg
